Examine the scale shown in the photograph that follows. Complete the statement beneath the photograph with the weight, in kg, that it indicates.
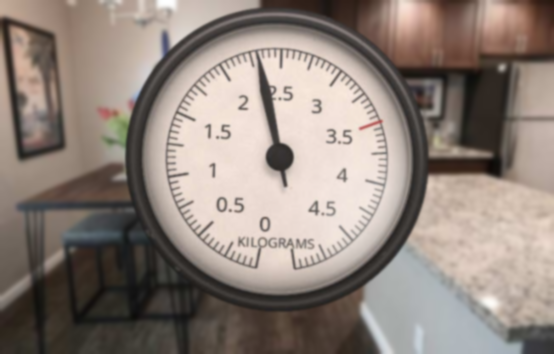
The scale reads 2.3 kg
